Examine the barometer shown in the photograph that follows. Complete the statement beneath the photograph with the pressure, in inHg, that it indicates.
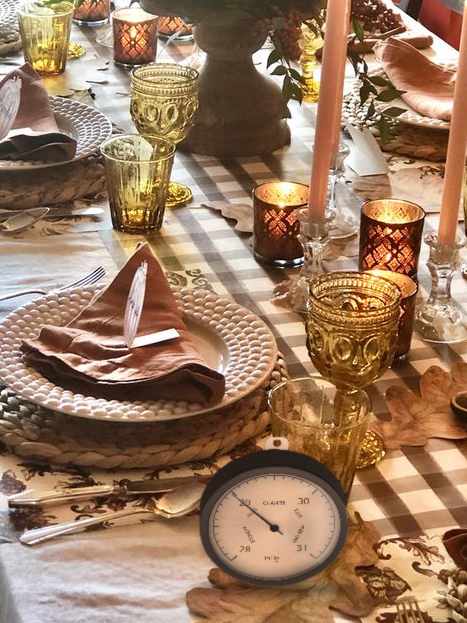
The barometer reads 29 inHg
